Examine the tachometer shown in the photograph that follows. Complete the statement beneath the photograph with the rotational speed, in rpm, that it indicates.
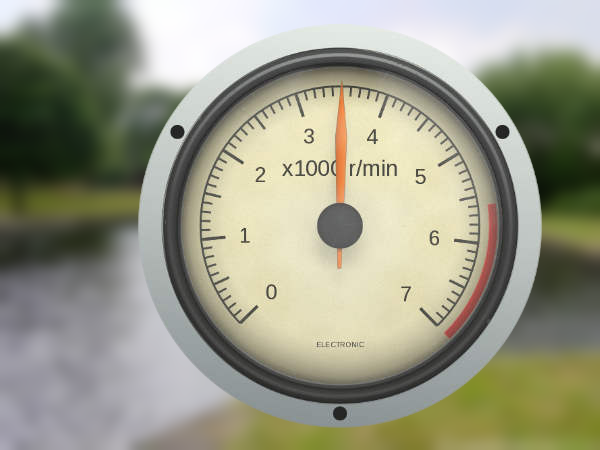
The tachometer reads 3500 rpm
